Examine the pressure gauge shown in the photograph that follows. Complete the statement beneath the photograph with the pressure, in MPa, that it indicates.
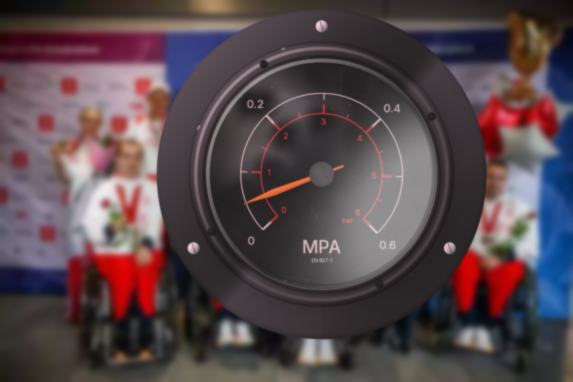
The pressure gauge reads 0.05 MPa
